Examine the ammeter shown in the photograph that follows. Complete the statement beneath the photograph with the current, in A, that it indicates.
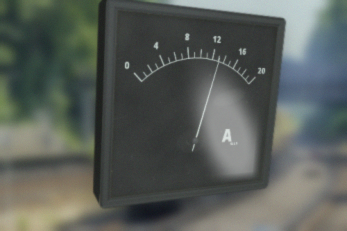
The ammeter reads 13 A
